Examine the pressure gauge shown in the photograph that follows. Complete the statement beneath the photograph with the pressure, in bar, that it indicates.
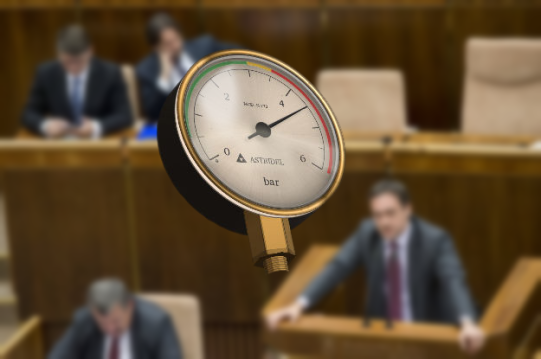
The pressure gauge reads 4.5 bar
